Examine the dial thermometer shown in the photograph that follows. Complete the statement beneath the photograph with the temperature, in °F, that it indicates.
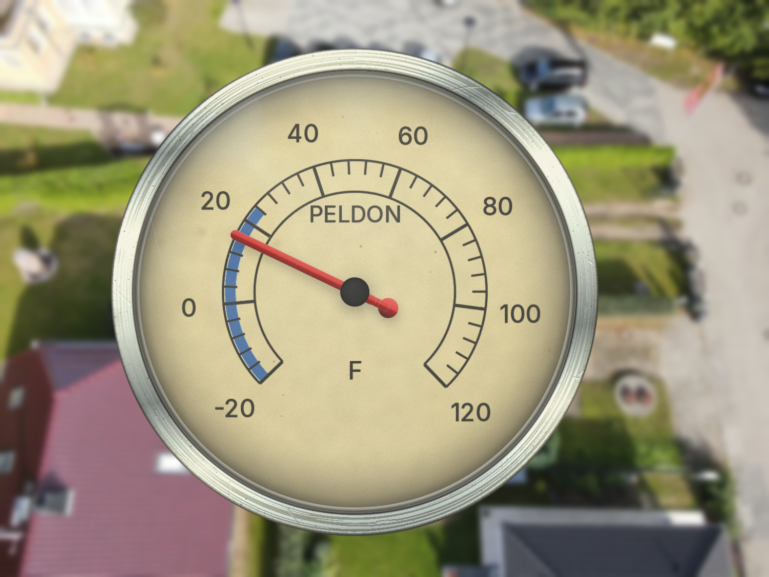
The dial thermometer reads 16 °F
